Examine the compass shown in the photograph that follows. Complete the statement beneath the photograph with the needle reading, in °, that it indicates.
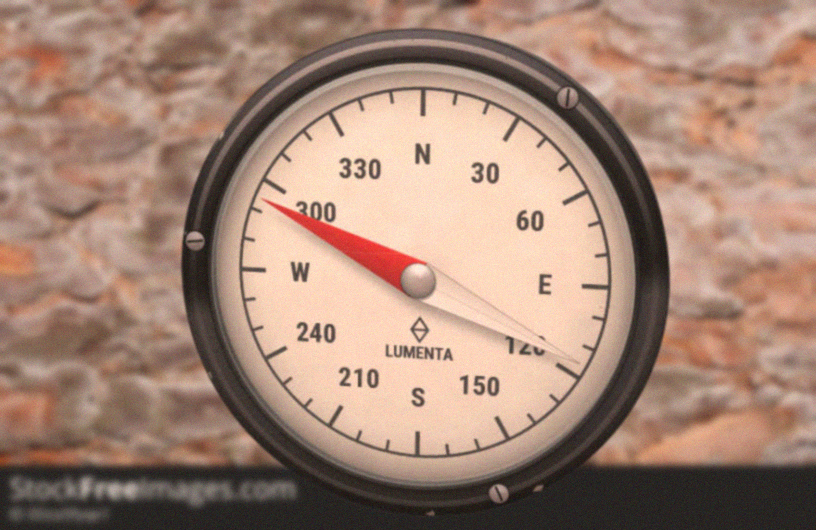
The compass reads 295 °
